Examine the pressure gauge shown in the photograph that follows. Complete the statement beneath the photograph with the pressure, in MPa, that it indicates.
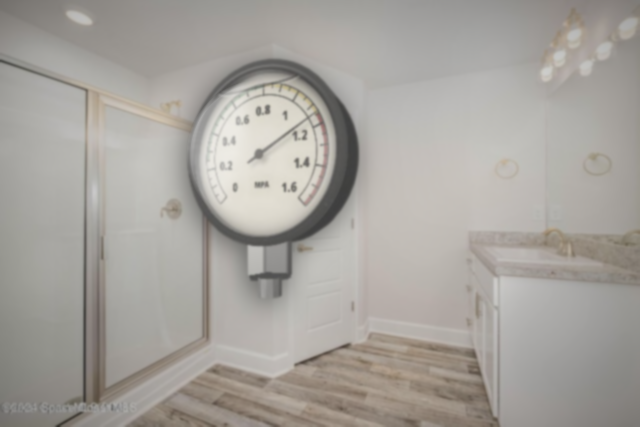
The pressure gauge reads 1.15 MPa
